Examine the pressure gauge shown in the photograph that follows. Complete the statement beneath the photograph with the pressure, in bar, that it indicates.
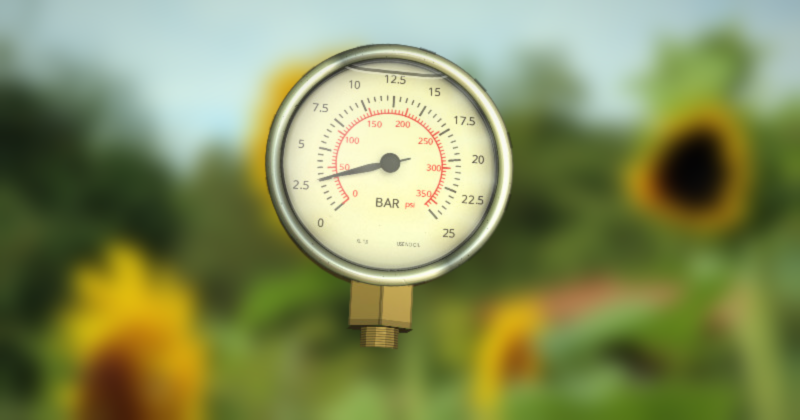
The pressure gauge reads 2.5 bar
